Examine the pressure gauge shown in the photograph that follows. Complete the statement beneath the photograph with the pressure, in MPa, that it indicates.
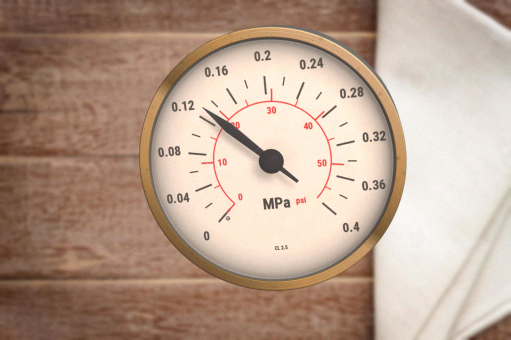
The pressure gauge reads 0.13 MPa
